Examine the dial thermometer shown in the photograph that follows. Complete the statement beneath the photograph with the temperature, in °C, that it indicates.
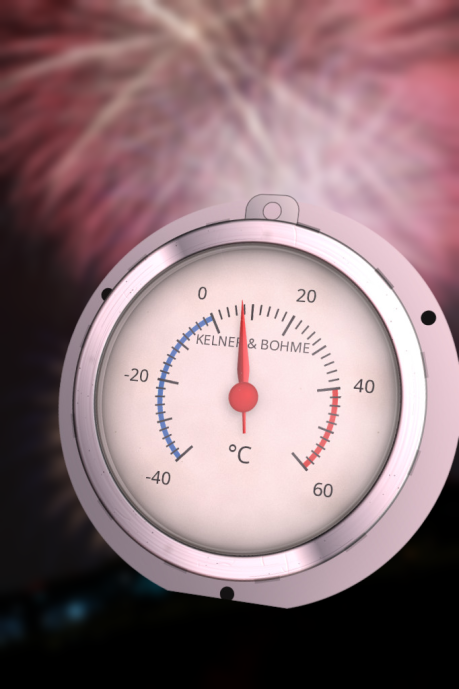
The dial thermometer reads 8 °C
